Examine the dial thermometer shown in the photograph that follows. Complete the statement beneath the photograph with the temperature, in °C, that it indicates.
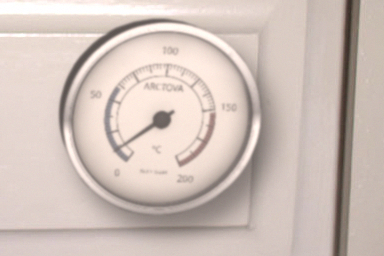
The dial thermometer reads 12.5 °C
